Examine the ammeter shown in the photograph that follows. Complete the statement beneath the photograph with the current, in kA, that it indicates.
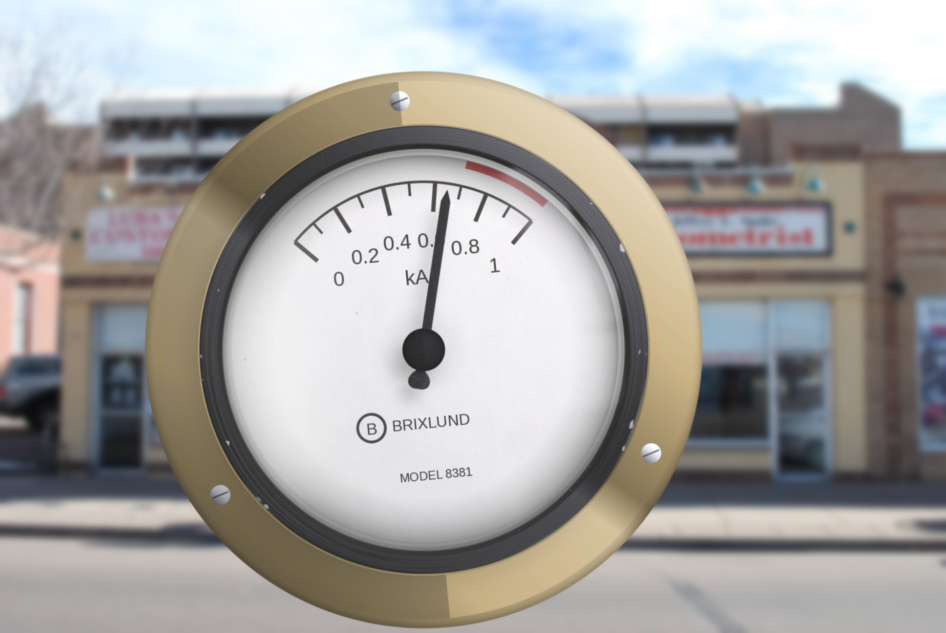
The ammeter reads 0.65 kA
